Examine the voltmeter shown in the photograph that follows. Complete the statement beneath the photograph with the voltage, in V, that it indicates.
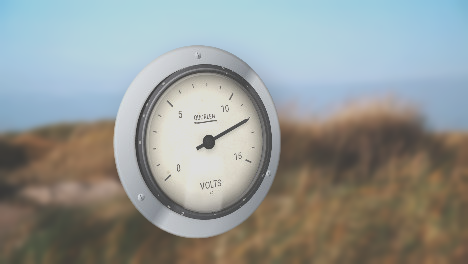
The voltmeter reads 12 V
